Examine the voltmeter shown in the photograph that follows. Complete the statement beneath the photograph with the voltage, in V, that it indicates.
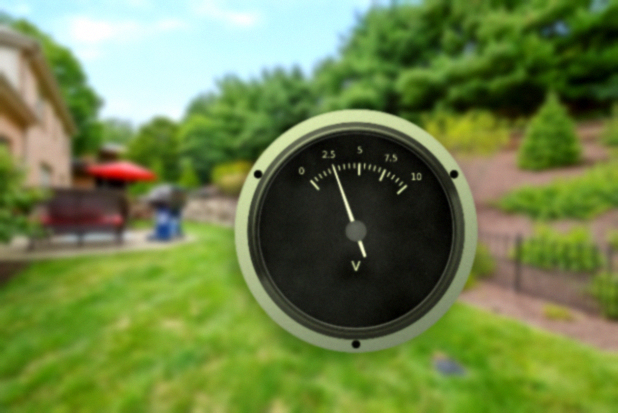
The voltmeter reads 2.5 V
